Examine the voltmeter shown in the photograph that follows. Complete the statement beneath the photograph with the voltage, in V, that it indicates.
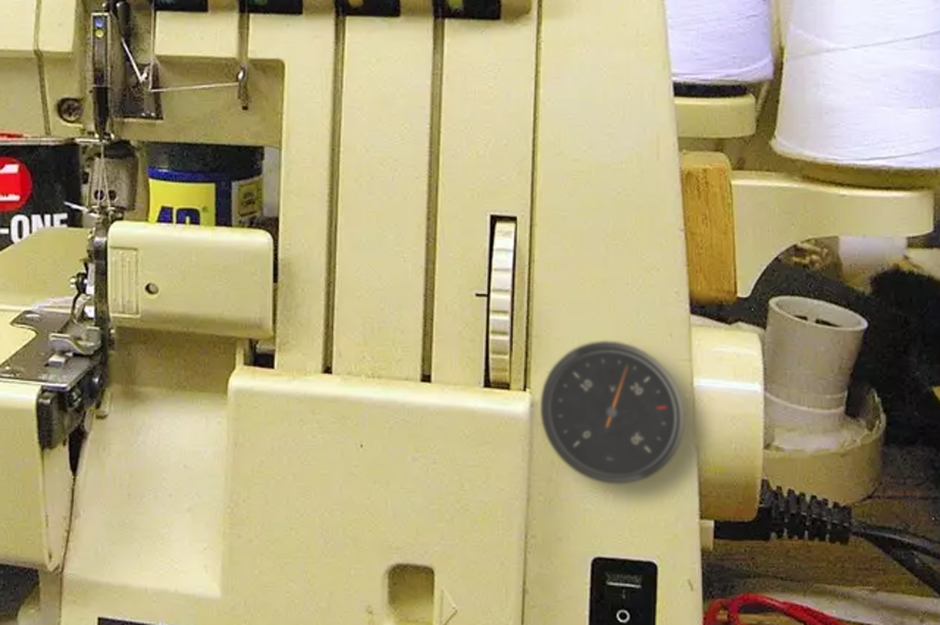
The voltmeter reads 17 V
